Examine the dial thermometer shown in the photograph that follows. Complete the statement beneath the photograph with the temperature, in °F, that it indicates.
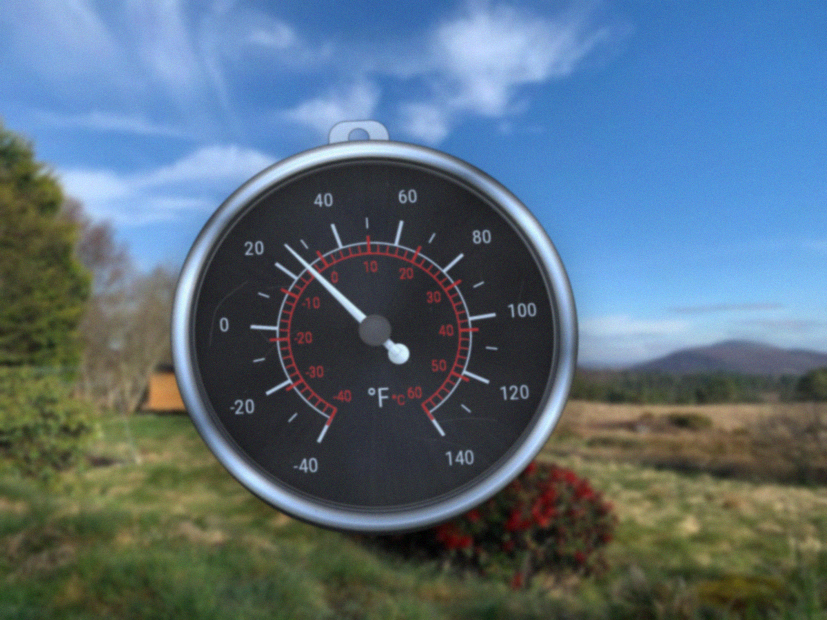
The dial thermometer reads 25 °F
